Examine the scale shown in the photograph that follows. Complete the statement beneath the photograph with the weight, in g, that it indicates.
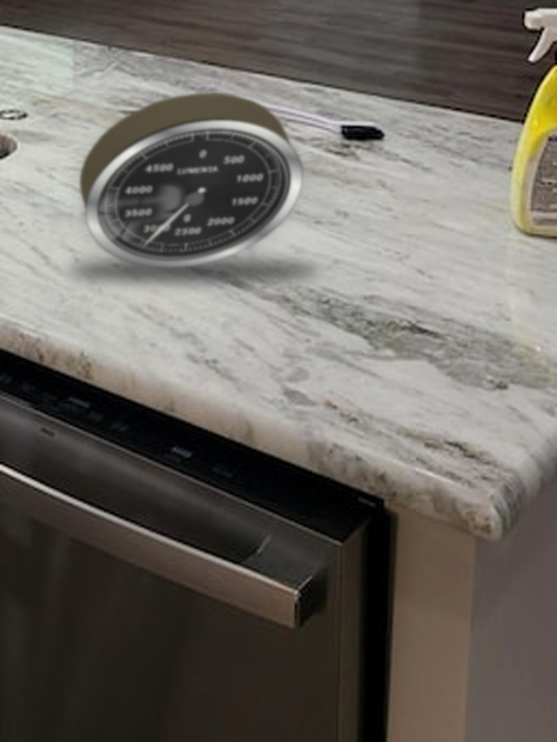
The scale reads 3000 g
